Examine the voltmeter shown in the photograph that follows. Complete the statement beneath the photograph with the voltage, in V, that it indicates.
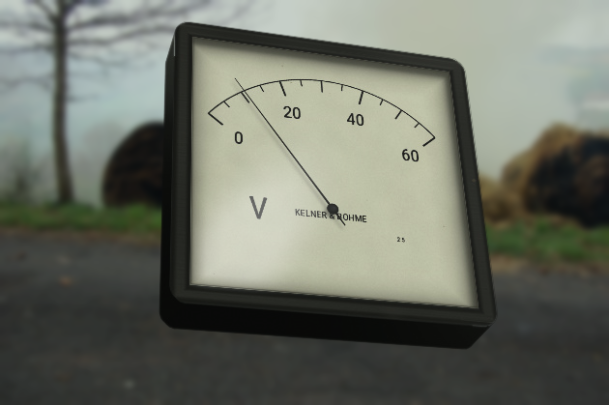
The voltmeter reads 10 V
